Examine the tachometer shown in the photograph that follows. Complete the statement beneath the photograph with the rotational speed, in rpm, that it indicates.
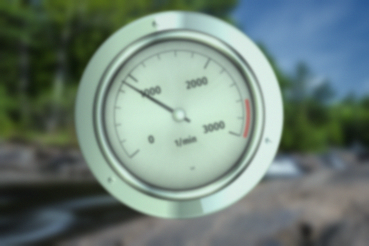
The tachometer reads 900 rpm
